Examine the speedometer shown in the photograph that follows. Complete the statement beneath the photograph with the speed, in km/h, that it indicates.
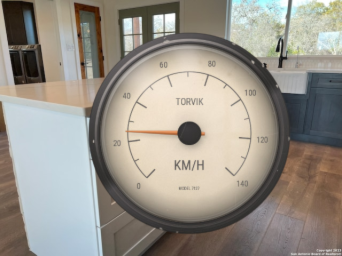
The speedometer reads 25 km/h
